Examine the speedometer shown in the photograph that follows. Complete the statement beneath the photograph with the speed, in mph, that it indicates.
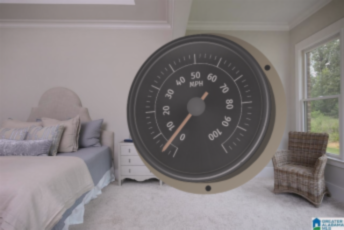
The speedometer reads 4 mph
